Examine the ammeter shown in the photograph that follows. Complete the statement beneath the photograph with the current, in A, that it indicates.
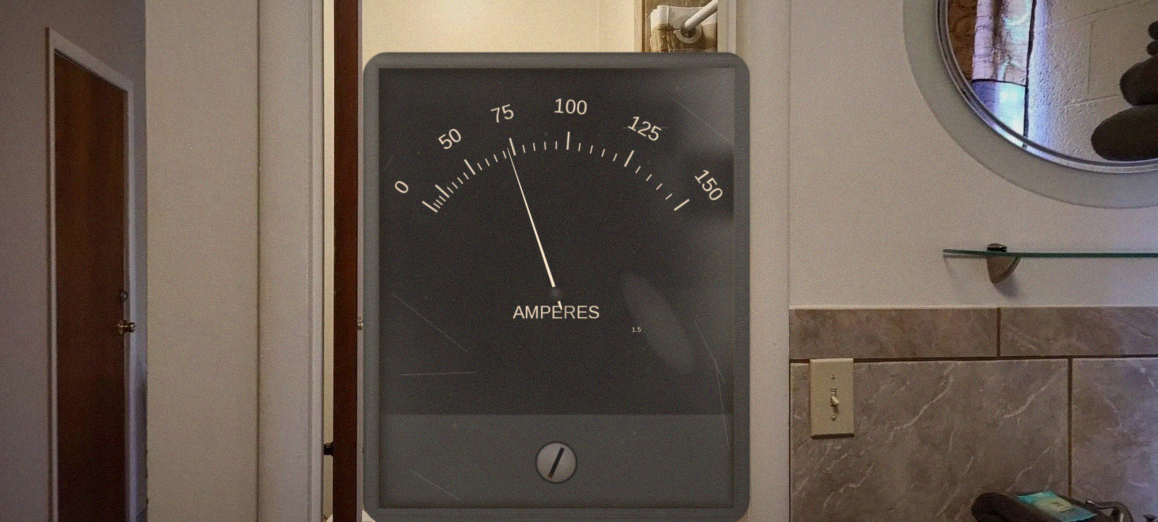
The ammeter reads 72.5 A
